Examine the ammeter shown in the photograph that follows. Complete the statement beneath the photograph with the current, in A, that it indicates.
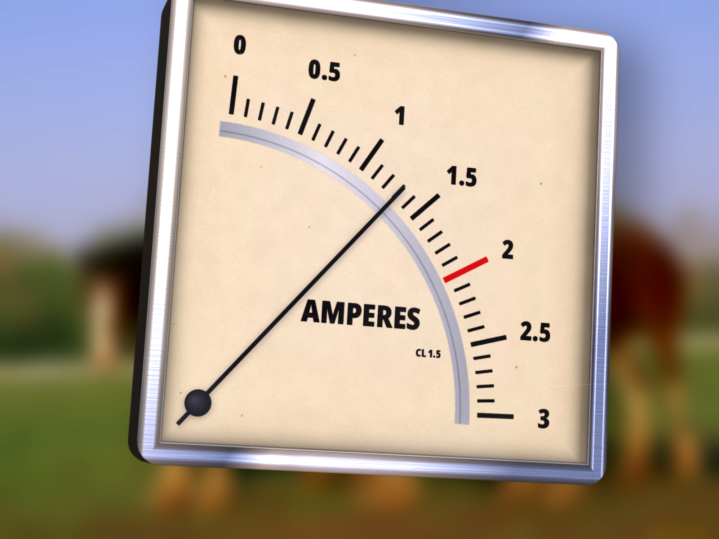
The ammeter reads 1.3 A
